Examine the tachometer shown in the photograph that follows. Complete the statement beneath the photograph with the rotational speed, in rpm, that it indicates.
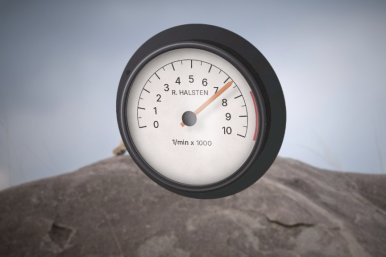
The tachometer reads 7250 rpm
